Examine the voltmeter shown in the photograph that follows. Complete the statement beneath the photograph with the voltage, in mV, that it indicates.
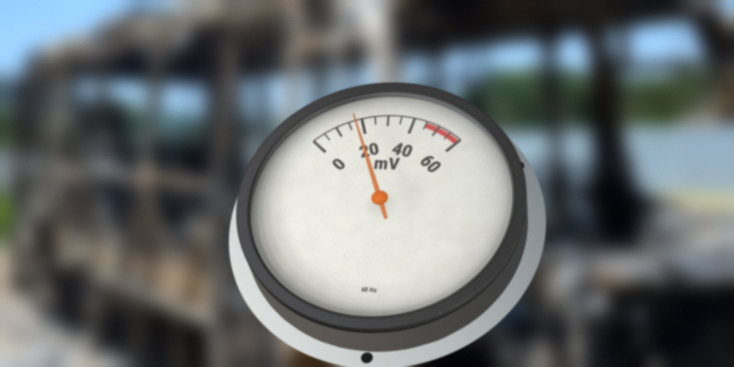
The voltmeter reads 17.5 mV
